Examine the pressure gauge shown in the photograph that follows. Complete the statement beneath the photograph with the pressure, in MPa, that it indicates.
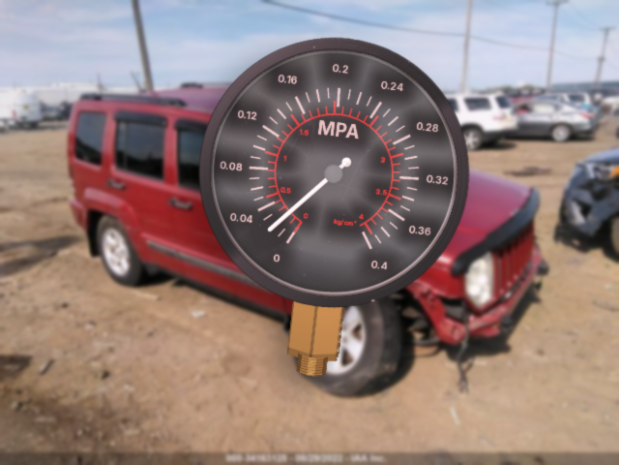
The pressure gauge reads 0.02 MPa
